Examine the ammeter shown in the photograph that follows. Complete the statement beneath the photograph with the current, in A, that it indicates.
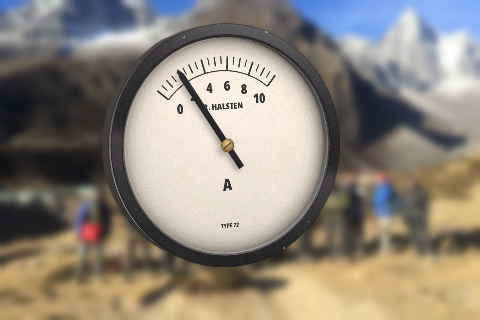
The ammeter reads 2 A
